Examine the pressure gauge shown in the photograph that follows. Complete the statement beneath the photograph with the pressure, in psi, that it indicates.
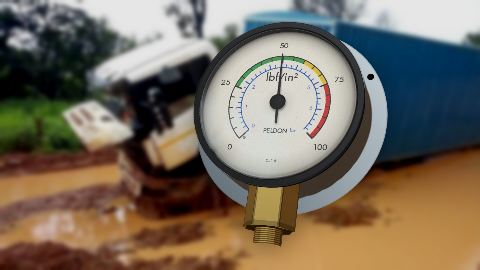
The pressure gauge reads 50 psi
